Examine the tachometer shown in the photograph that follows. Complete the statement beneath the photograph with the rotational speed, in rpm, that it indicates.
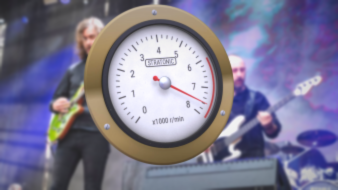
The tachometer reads 7600 rpm
